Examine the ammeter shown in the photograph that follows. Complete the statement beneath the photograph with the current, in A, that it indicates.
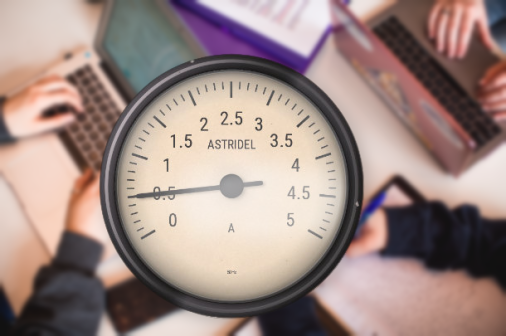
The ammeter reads 0.5 A
